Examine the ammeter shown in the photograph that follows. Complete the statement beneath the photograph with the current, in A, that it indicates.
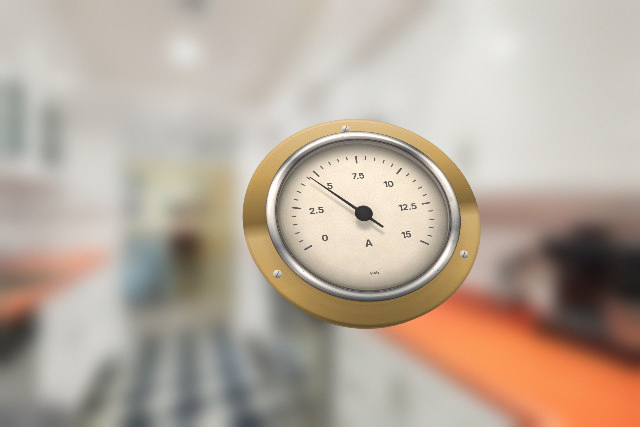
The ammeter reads 4.5 A
